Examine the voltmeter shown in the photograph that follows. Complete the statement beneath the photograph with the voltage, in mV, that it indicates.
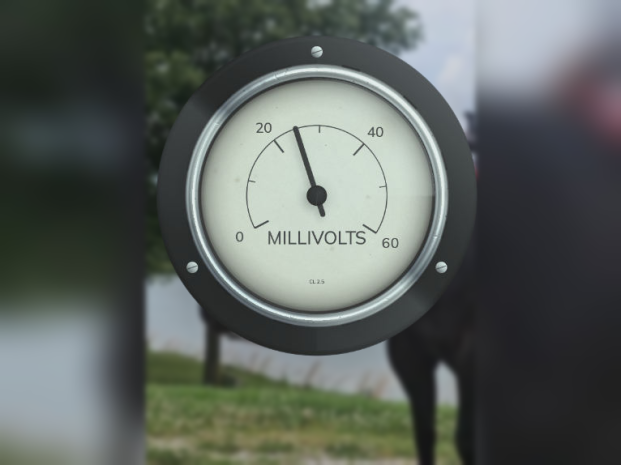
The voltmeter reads 25 mV
